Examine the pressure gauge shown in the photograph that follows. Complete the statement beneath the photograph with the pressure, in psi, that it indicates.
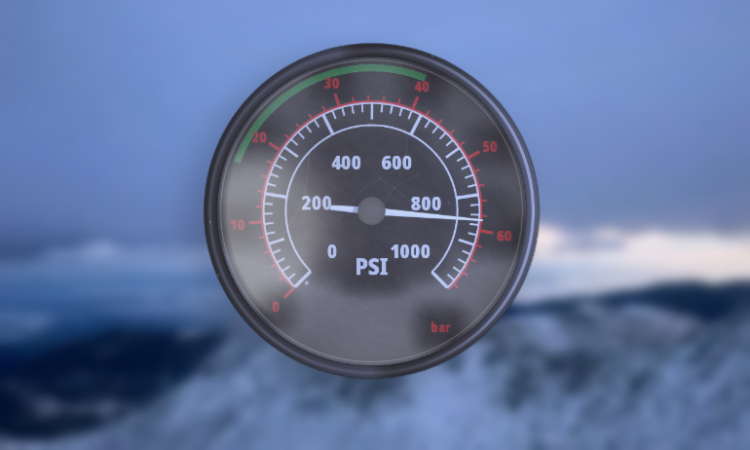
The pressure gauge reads 850 psi
